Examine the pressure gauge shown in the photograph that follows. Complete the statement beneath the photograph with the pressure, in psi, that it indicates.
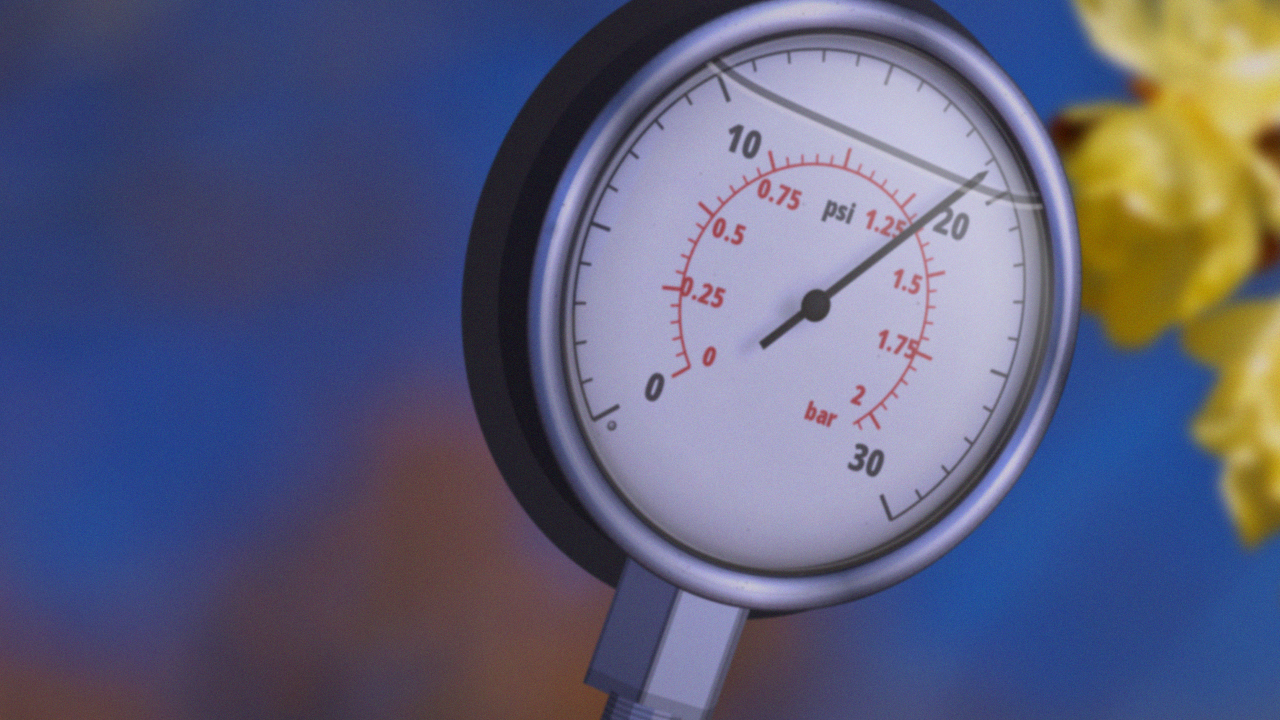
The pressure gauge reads 19 psi
